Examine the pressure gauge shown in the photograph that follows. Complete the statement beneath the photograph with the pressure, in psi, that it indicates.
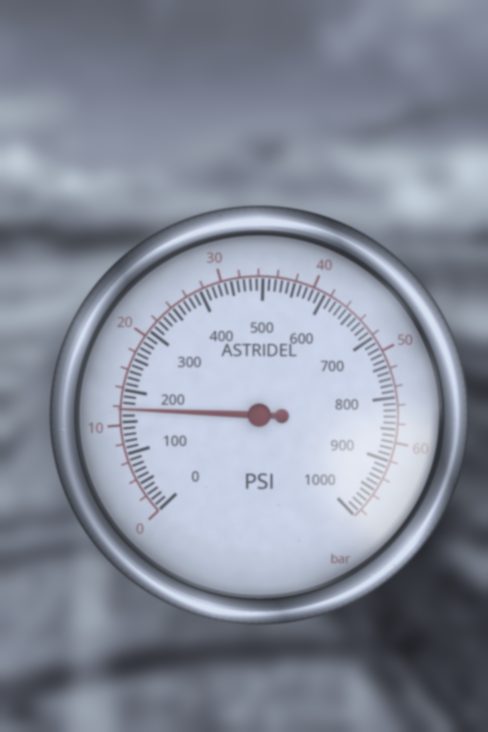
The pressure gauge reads 170 psi
